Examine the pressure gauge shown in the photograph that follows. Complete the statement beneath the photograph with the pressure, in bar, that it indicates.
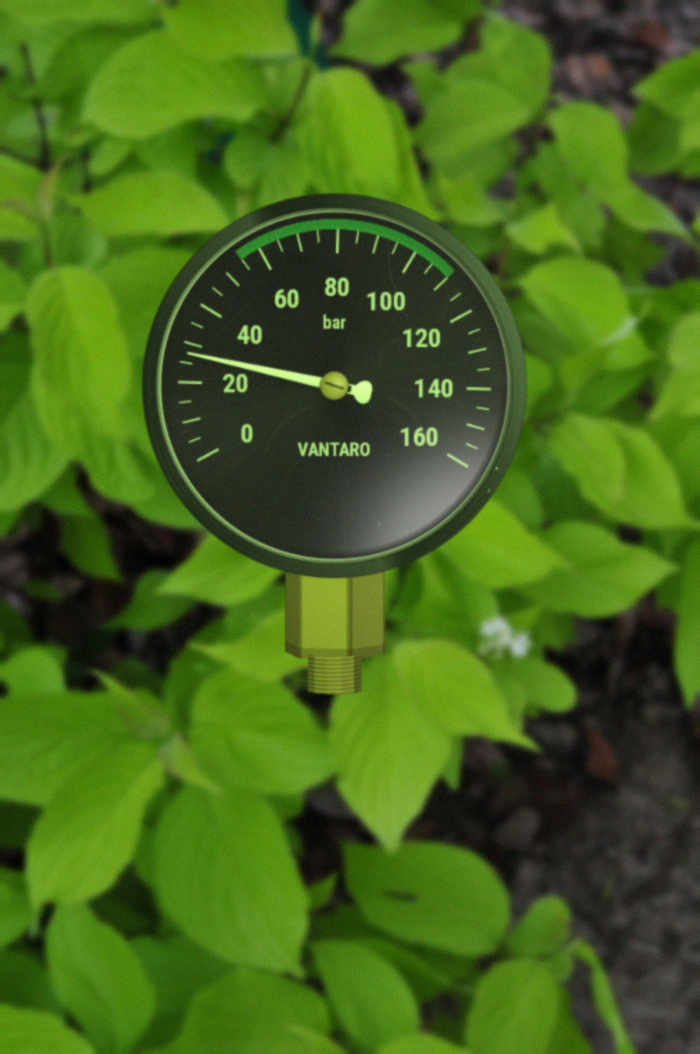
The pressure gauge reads 27.5 bar
